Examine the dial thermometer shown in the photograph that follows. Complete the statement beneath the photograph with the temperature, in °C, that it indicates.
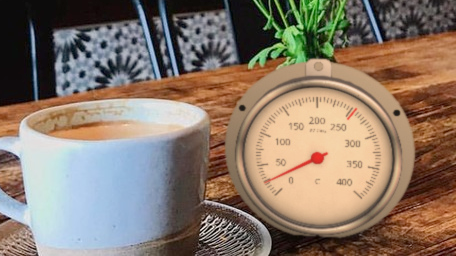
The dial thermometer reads 25 °C
